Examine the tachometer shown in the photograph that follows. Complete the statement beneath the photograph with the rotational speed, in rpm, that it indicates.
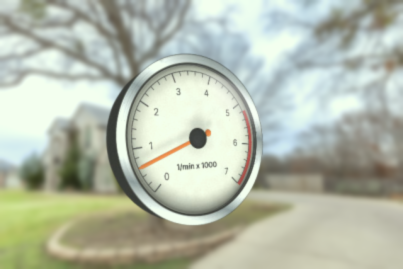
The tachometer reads 600 rpm
